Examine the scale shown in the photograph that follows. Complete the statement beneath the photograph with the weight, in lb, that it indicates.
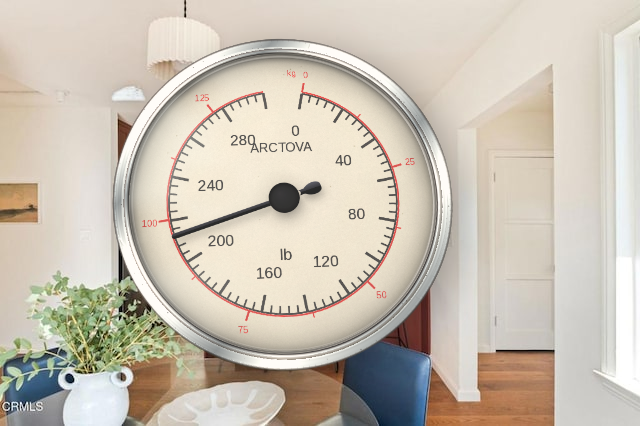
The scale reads 212 lb
